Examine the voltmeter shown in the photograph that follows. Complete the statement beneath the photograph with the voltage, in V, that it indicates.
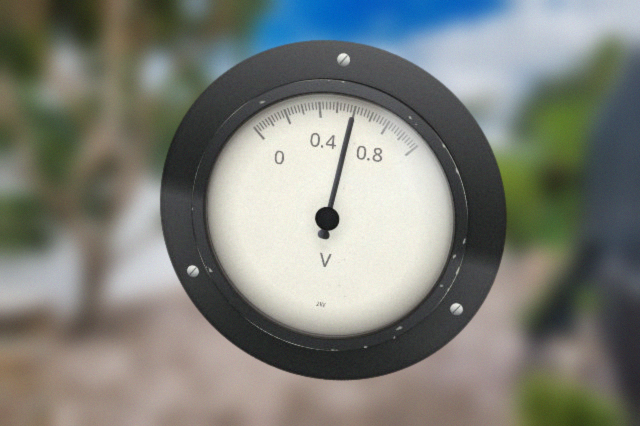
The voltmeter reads 0.6 V
